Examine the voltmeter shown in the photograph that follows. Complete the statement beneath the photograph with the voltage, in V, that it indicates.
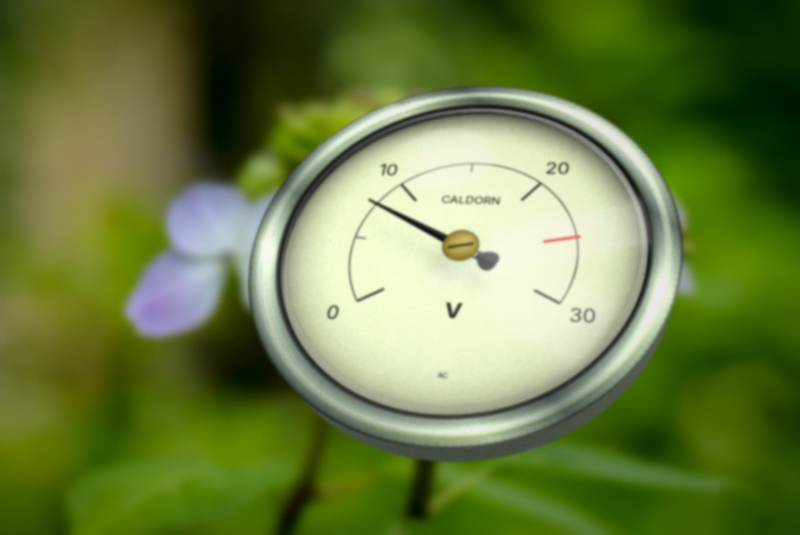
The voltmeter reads 7.5 V
